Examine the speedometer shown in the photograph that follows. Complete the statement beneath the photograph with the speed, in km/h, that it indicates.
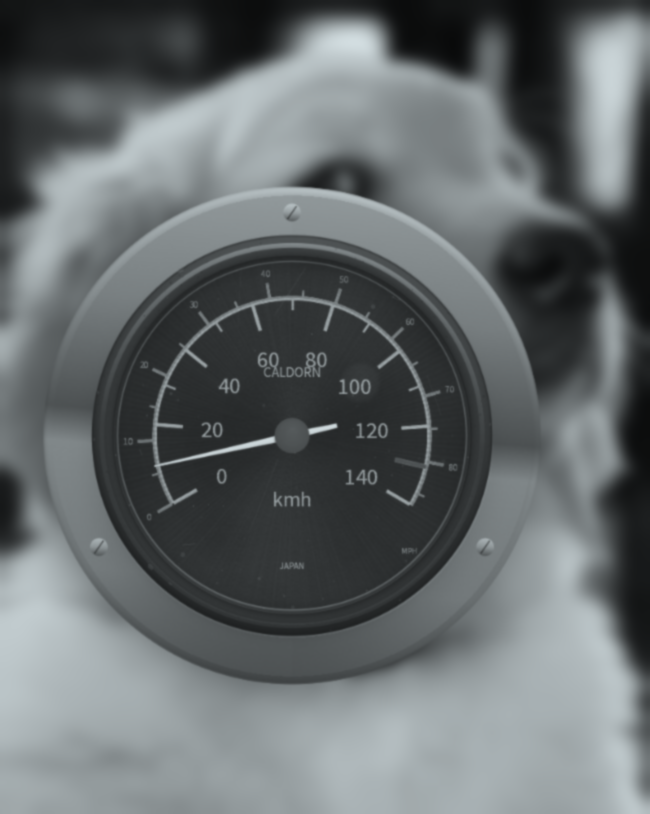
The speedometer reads 10 km/h
